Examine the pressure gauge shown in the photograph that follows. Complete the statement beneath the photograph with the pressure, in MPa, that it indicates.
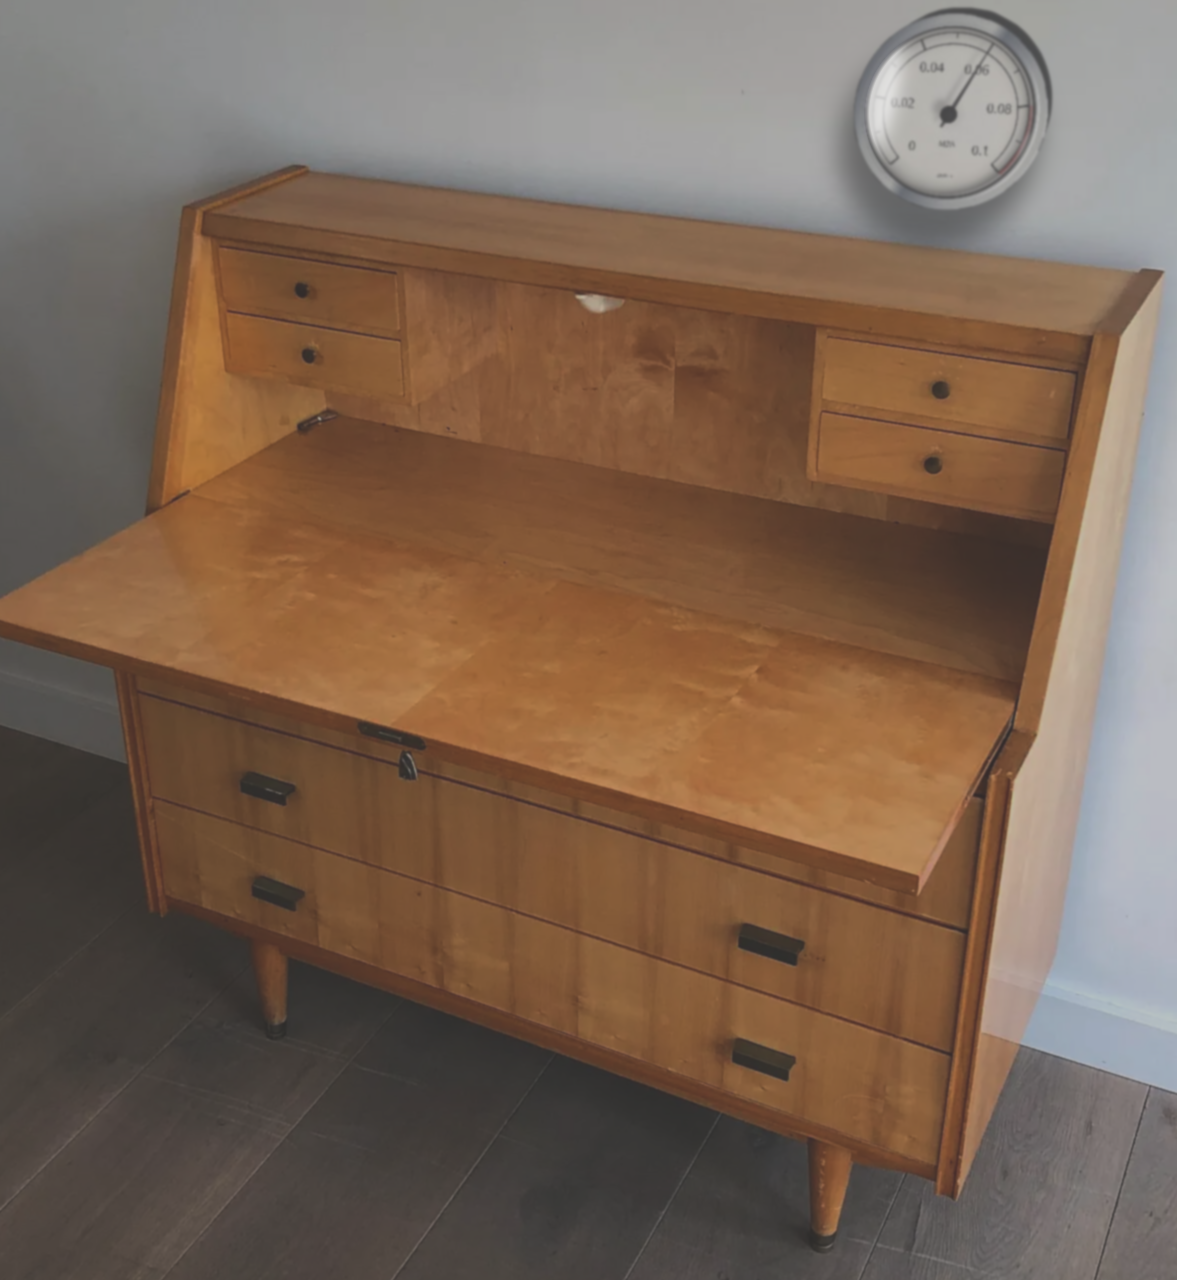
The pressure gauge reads 0.06 MPa
